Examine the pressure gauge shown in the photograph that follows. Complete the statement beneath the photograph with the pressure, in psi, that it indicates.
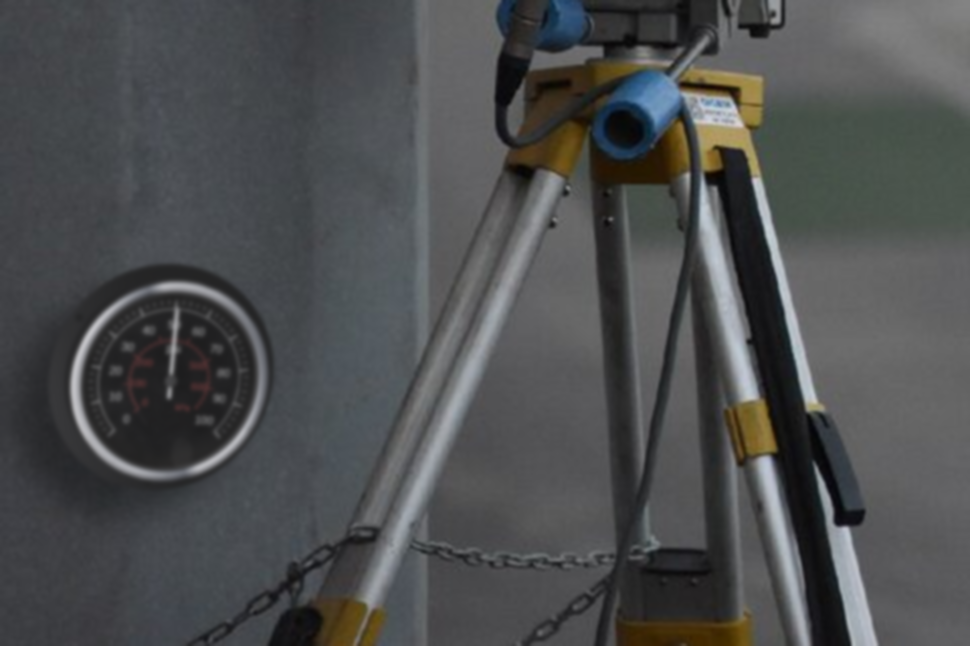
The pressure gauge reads 50 psi
